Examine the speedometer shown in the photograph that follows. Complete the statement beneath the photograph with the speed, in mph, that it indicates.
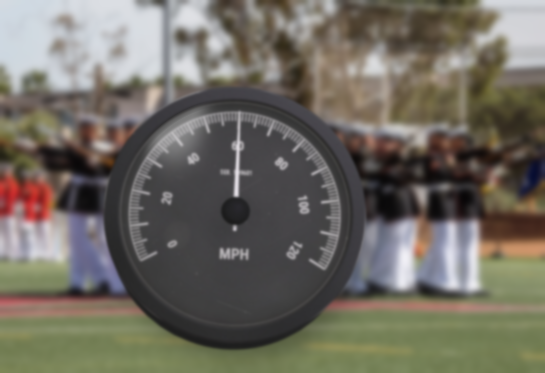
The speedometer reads 60 mph
